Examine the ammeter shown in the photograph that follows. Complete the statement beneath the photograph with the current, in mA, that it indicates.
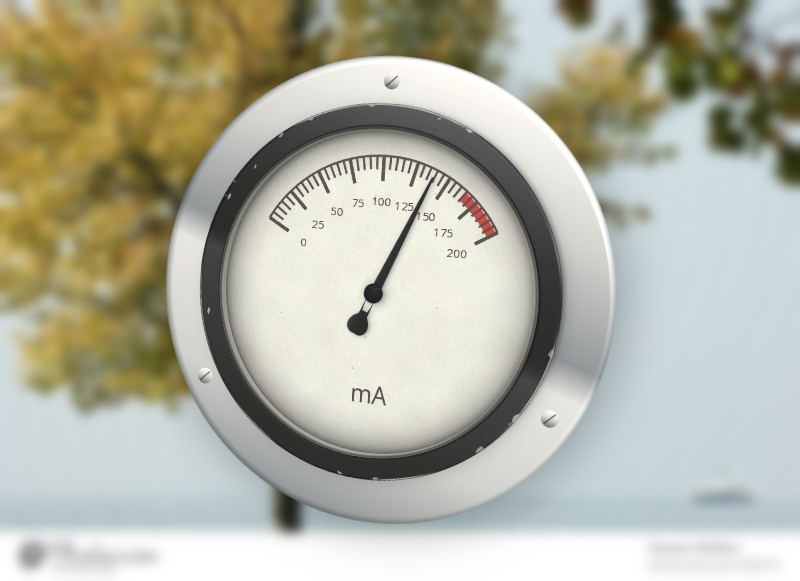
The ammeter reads 140 mA
